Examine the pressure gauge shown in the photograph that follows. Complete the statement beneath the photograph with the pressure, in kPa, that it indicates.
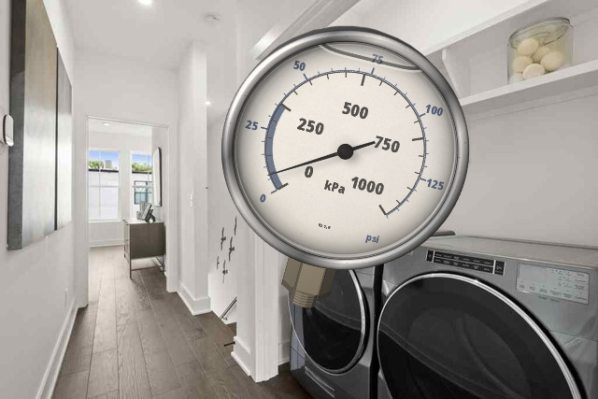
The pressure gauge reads 50 kPa
